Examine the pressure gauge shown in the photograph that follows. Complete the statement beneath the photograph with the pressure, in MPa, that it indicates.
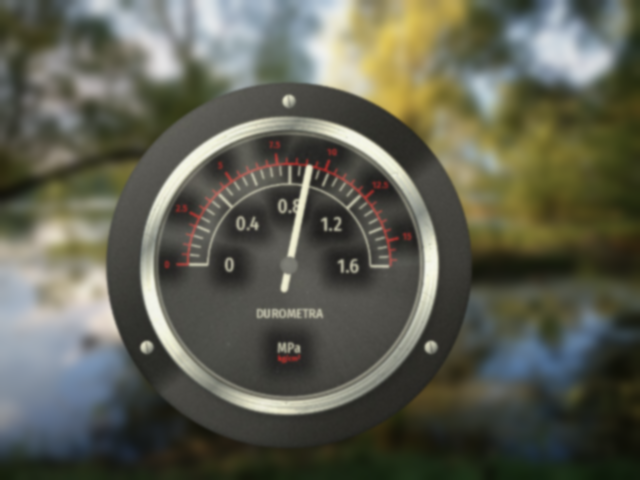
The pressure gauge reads 0.9 MPa
